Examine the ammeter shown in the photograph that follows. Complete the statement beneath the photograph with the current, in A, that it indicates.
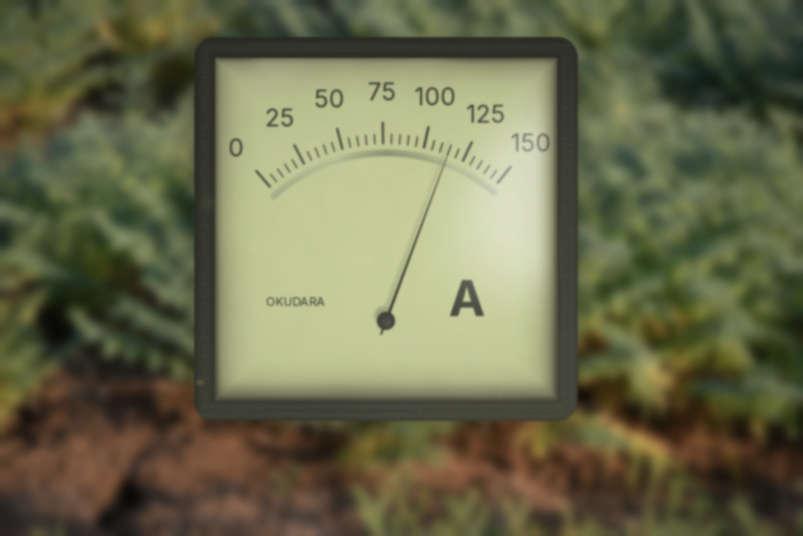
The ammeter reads 115 A
